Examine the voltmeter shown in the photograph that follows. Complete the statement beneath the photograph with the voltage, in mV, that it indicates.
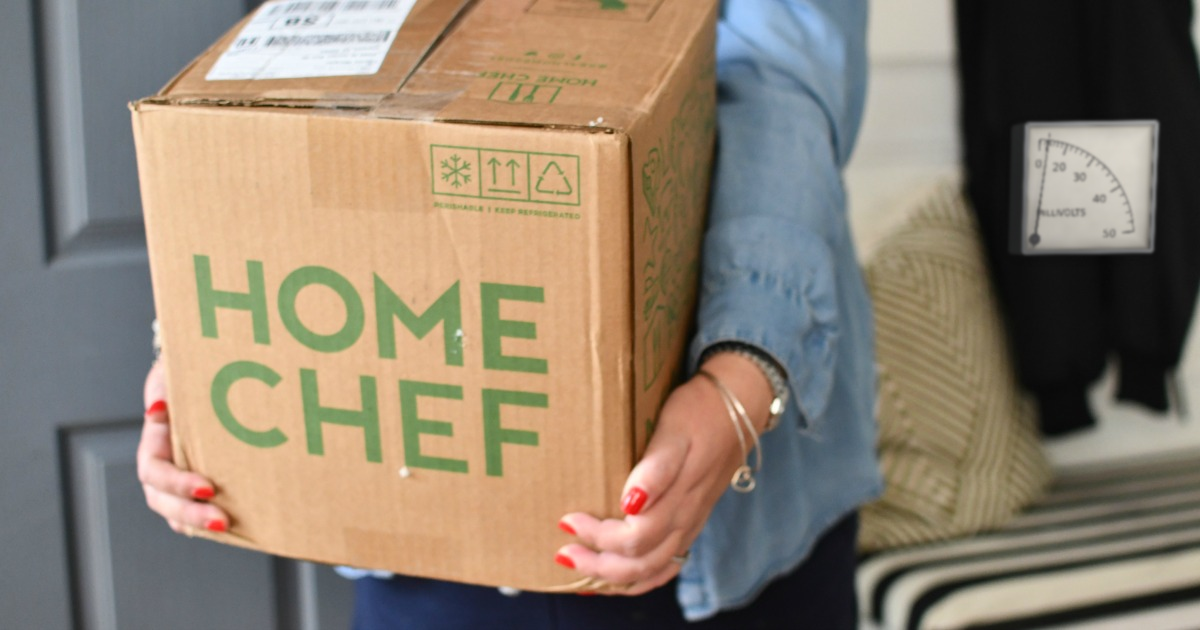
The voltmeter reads 10 mV
